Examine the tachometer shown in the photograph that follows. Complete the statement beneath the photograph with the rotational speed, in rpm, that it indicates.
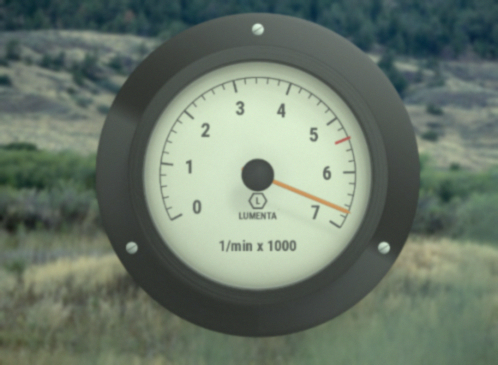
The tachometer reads 6700 rpm
